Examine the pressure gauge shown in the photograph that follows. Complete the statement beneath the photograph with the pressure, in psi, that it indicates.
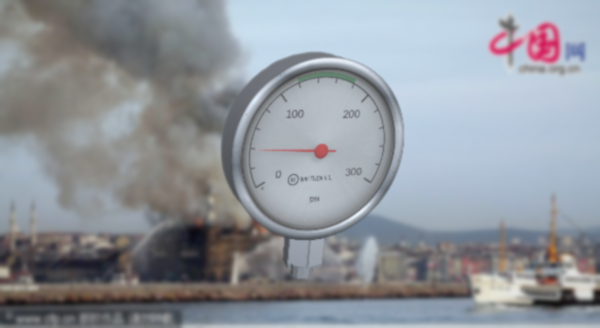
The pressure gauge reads 40 psi
